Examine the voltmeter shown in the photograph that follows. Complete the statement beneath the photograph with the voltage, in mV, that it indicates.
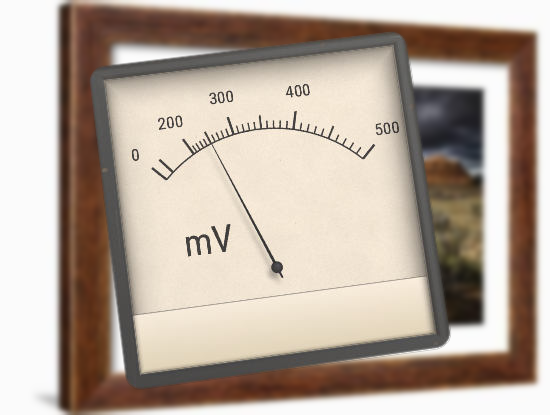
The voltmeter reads 250 mV
